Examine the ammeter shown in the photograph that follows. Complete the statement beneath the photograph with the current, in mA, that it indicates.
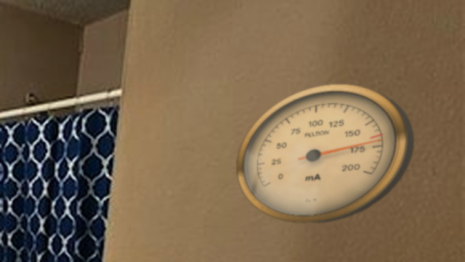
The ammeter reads 170 mA
